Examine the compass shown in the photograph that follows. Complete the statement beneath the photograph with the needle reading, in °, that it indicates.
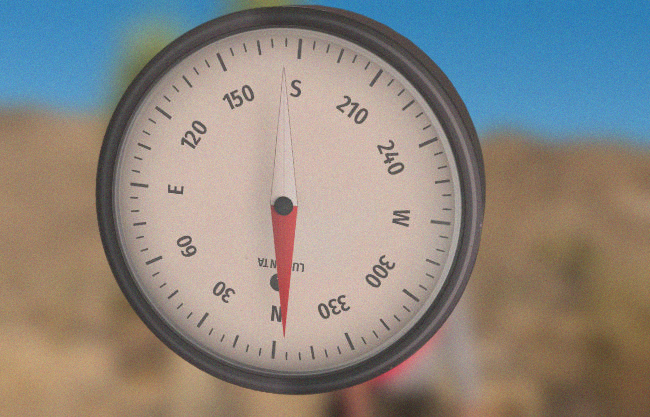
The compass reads 355 °
